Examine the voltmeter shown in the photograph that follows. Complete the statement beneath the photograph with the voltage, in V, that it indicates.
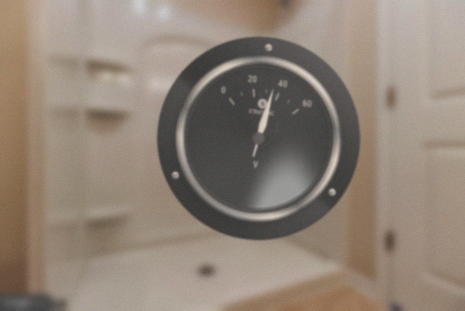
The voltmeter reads 35 V
